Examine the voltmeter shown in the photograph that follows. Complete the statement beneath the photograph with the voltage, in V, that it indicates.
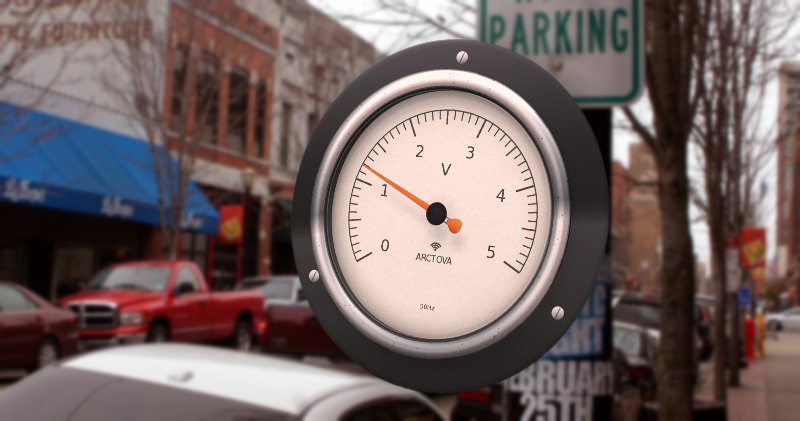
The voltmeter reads 1.2 V
